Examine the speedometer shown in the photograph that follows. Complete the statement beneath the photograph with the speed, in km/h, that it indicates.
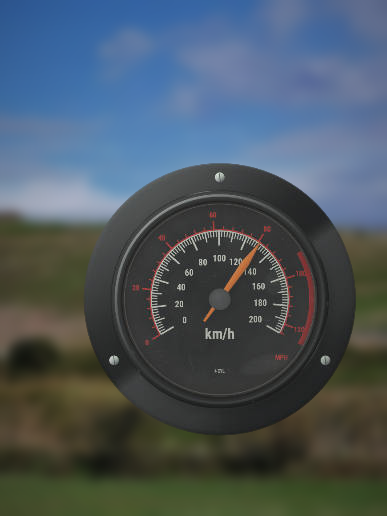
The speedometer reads 130 km/h
